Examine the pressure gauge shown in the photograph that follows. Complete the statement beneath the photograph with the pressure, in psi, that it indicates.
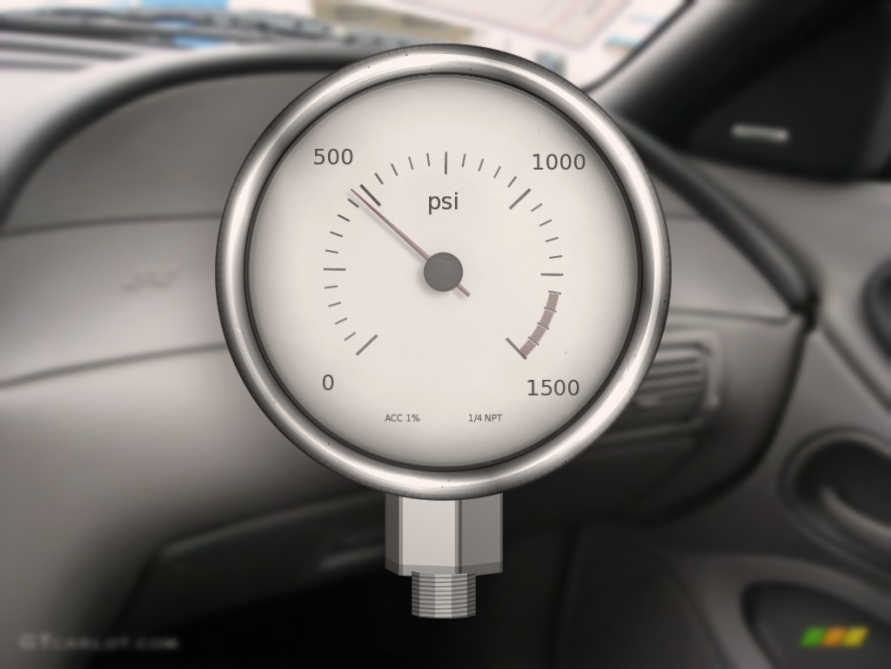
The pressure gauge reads 475 psi
